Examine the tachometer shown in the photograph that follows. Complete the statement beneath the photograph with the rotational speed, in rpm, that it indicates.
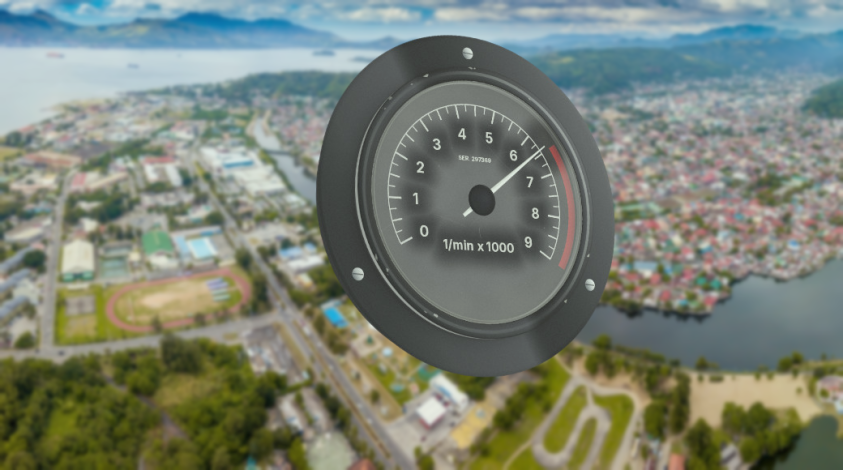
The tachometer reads 6375 rpm
